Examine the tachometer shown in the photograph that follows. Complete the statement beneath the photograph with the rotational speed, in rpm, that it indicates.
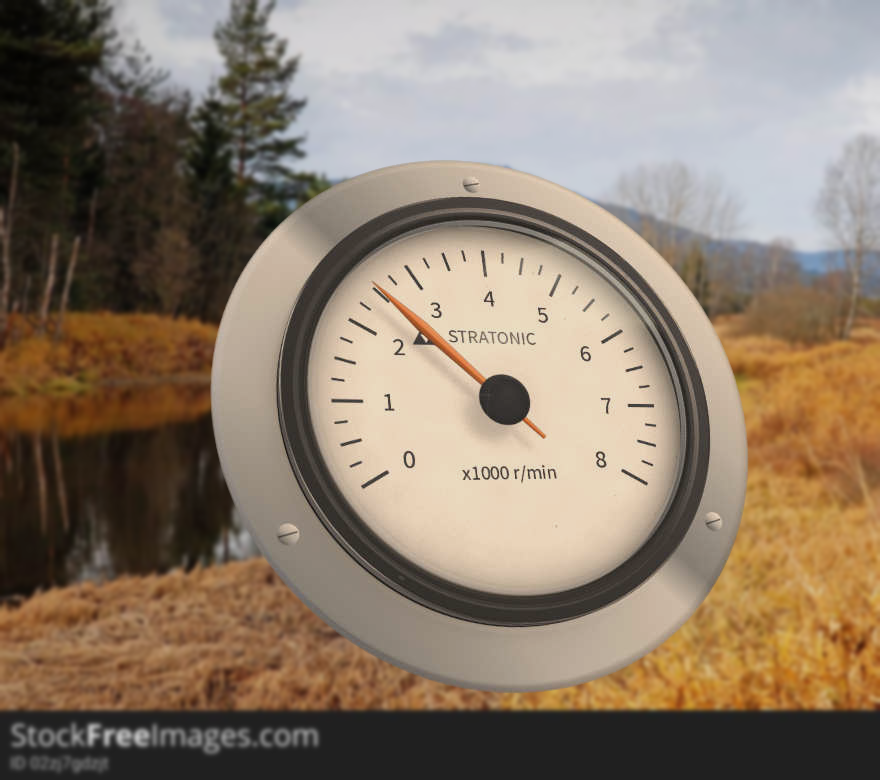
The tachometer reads 2500 rpm
